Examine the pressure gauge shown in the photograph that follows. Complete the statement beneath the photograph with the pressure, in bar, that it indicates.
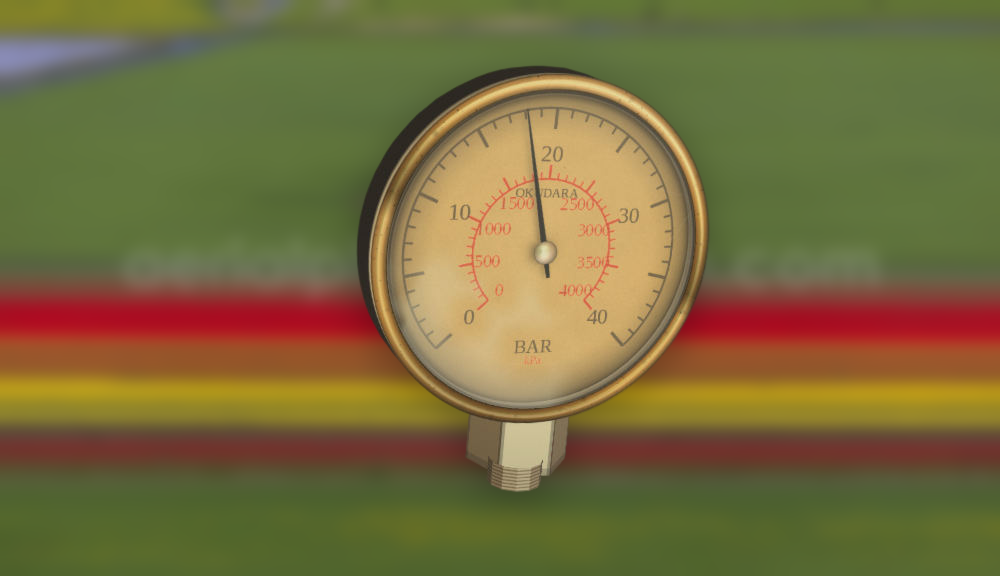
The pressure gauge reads 18 bar
